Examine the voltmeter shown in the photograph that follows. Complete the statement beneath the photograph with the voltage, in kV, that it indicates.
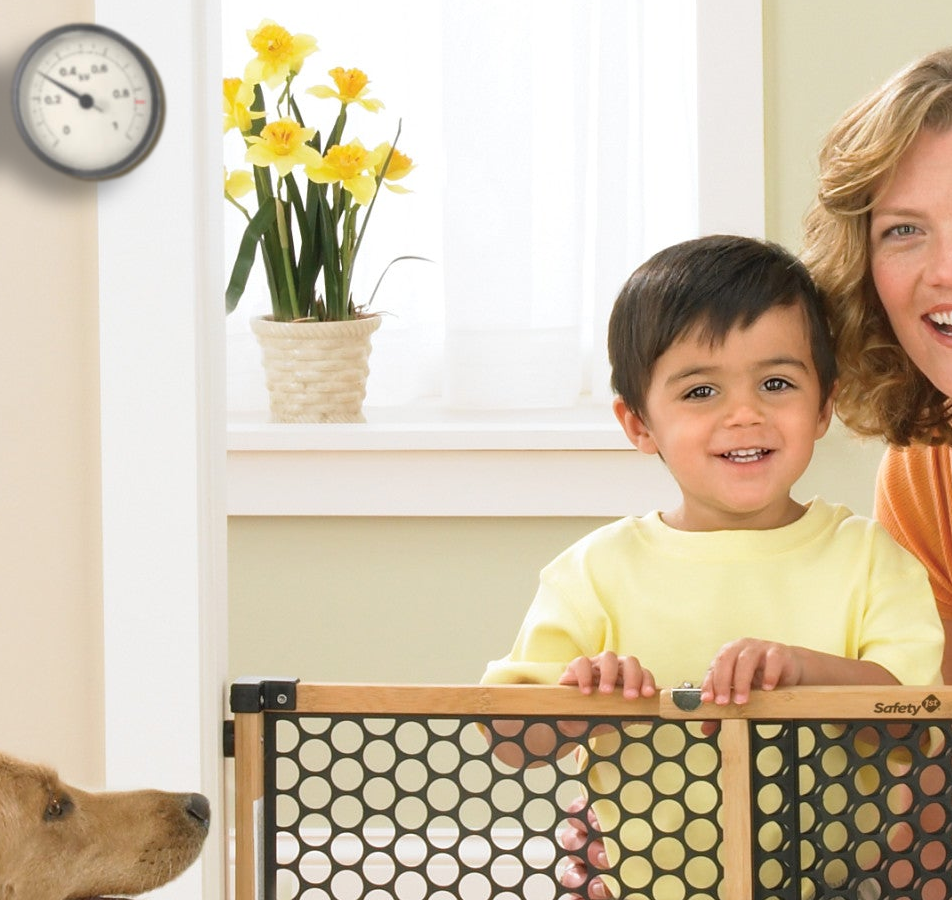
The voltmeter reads 0.3 kV
